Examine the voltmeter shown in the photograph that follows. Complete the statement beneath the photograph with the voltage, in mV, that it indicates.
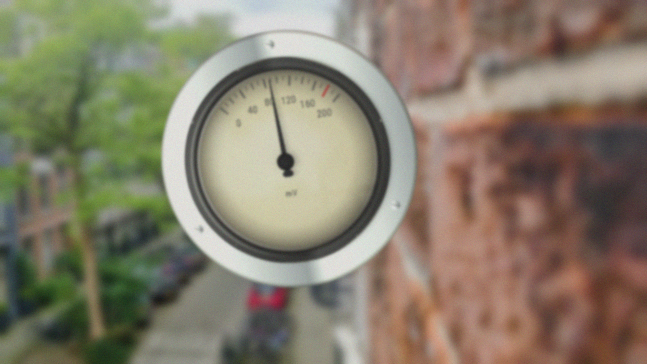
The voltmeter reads 90 mV
